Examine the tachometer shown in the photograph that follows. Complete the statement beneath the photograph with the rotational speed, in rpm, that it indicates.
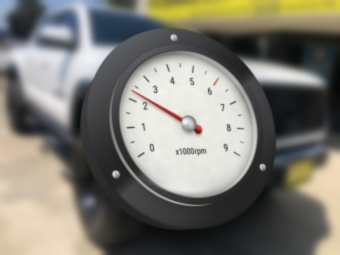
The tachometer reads 2250 rpm
